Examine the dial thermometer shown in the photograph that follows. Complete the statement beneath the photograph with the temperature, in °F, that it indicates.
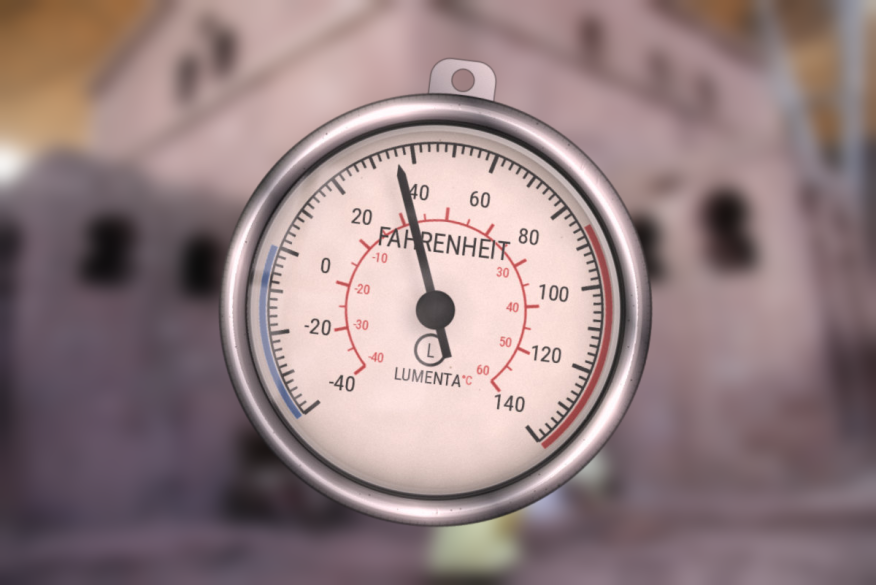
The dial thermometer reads 36 °F
